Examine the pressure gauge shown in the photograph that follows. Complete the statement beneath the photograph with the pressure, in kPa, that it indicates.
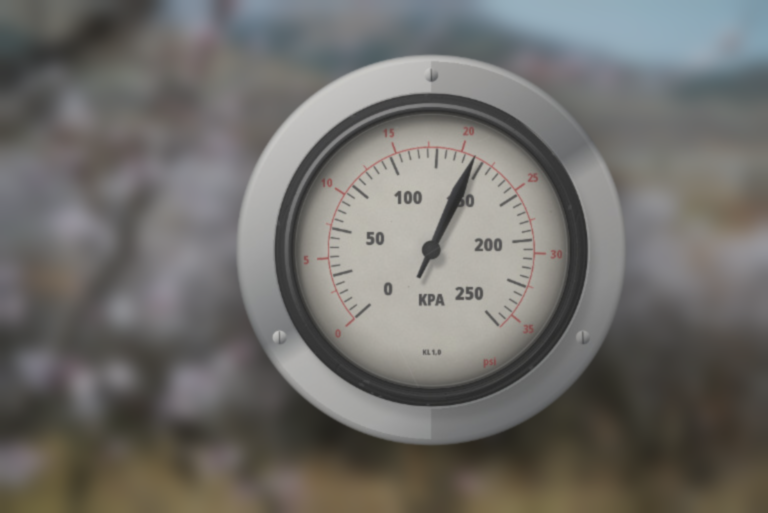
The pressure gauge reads 145 kPa
